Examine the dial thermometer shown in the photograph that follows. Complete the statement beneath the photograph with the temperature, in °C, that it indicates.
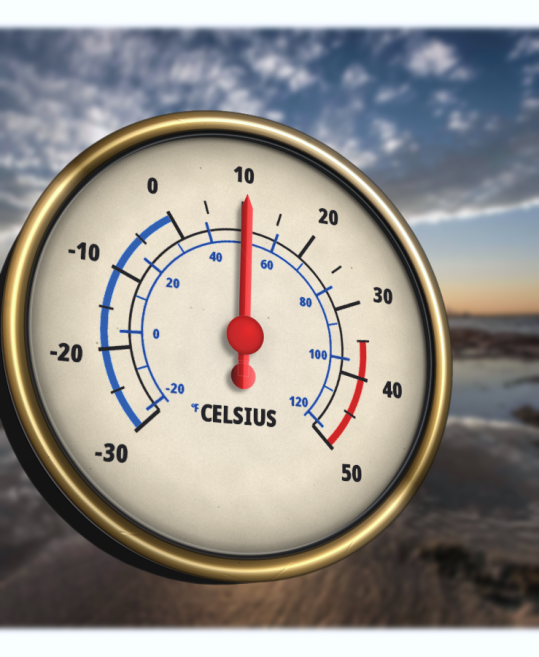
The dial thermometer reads 10 °C
